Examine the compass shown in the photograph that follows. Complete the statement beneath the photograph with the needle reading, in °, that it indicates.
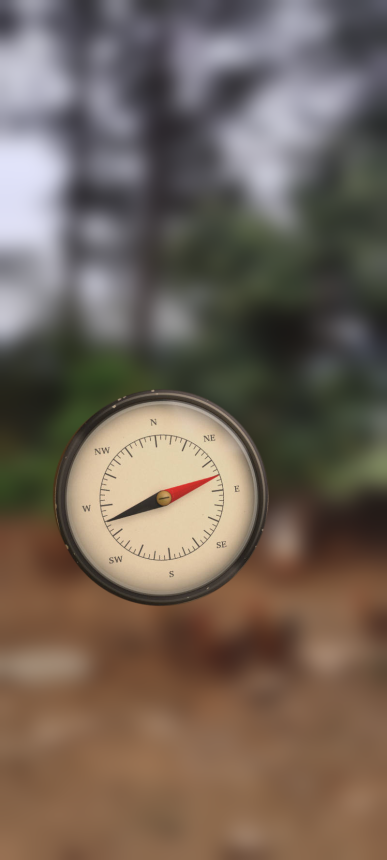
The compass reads 75 °
